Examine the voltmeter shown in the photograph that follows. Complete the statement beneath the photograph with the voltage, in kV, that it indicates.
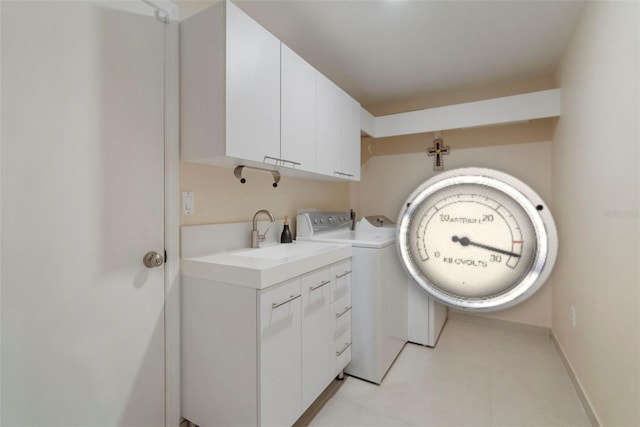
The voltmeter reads 28 kV
